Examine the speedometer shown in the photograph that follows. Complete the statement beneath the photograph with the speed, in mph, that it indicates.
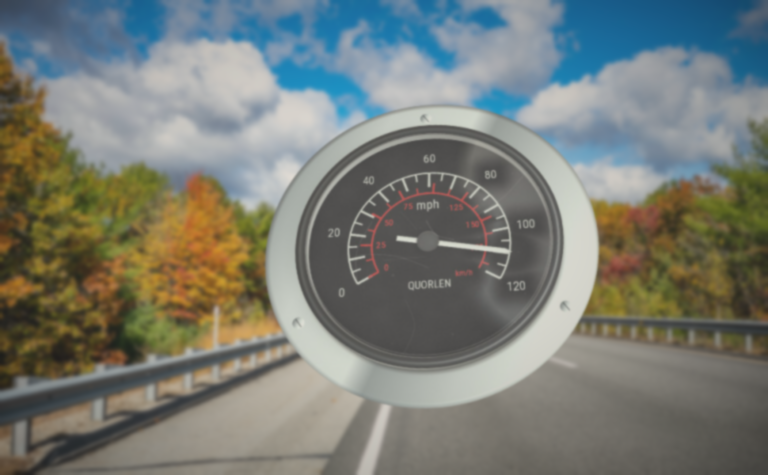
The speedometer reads 110 mph
